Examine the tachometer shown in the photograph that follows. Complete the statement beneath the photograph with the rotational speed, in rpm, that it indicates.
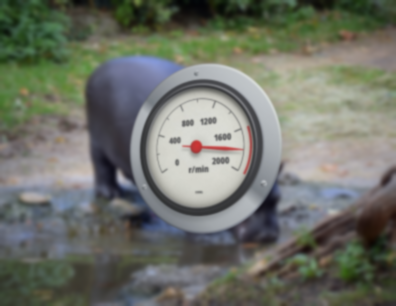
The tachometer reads 1800 rpm
